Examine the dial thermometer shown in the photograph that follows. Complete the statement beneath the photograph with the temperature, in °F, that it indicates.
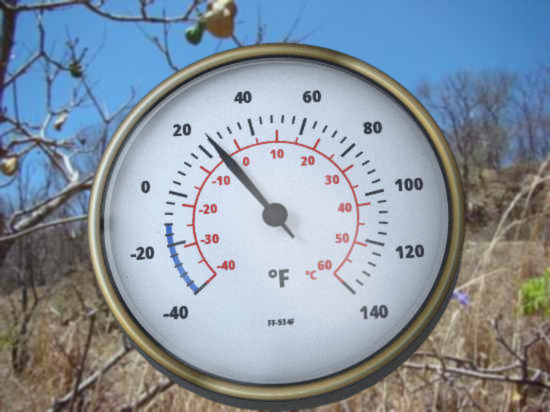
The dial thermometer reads 24 °F
